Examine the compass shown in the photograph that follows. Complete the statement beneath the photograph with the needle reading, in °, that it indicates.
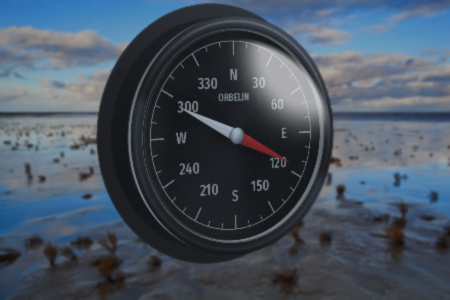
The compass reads 115 °
